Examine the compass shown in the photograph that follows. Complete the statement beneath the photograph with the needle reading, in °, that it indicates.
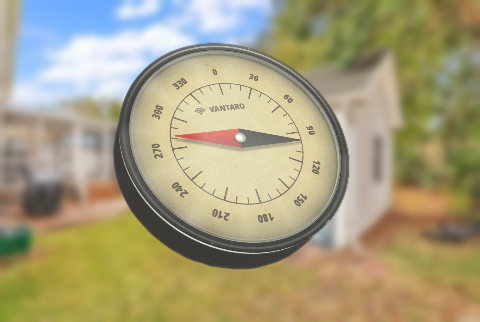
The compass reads 280 °
